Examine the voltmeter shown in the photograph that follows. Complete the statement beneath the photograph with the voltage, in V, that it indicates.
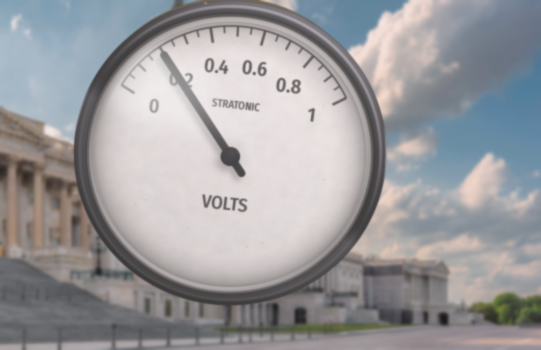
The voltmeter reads 0.2 V
